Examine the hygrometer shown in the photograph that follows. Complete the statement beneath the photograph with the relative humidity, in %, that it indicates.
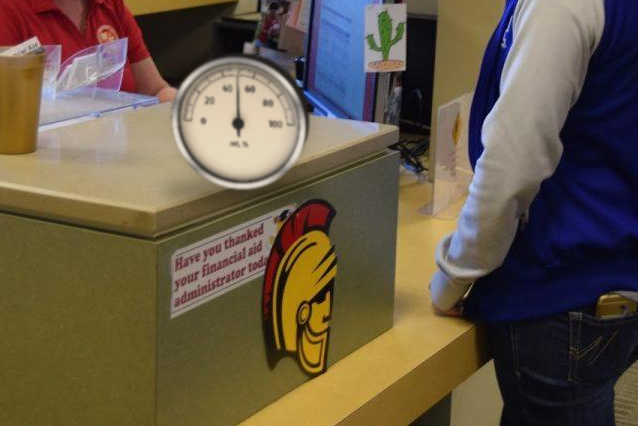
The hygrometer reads 50 %
